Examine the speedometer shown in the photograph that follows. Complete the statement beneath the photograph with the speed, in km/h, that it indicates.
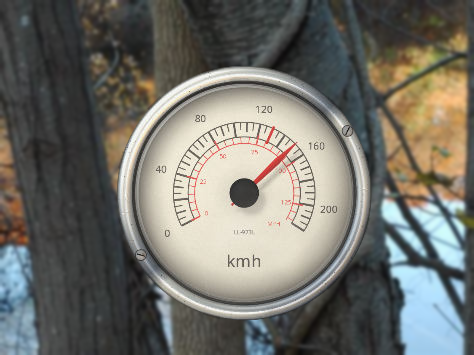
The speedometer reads 150 km/h
